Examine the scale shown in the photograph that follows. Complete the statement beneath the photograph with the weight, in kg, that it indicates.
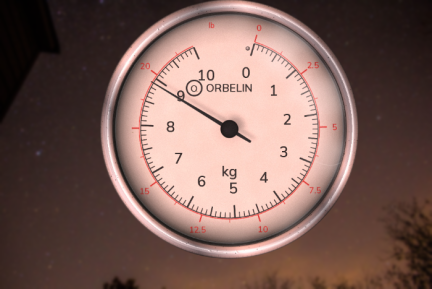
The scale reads 8.9 kg
